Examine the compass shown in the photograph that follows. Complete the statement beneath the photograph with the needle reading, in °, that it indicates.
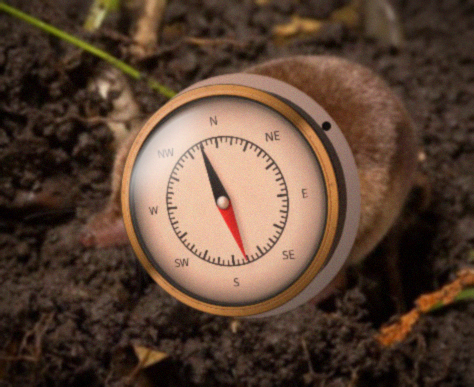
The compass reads 165 °
